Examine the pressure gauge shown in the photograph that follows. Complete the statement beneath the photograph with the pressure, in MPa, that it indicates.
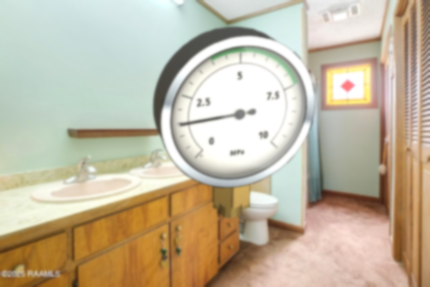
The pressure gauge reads 1.5 MPa
